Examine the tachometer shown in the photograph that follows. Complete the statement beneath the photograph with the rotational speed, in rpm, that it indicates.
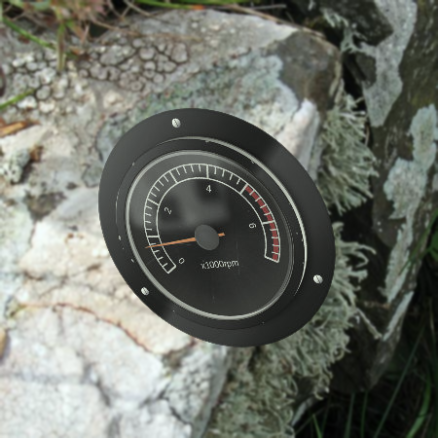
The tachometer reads 800 rpm
